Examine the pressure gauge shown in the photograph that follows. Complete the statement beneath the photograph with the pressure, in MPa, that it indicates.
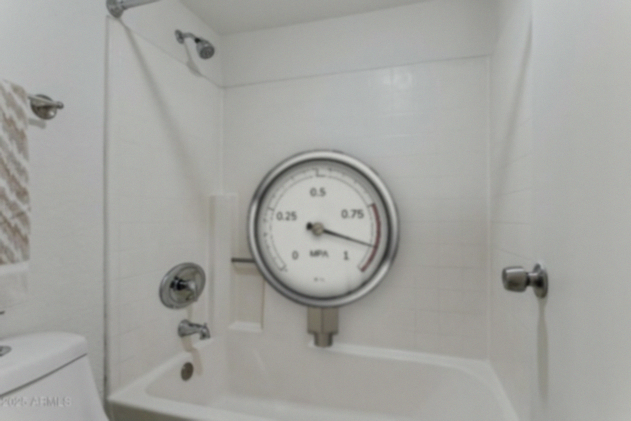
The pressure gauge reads 0.9 MPa
